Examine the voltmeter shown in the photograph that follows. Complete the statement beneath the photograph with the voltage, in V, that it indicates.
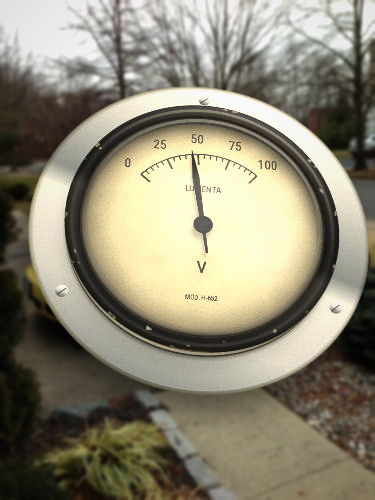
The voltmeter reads 45 V
